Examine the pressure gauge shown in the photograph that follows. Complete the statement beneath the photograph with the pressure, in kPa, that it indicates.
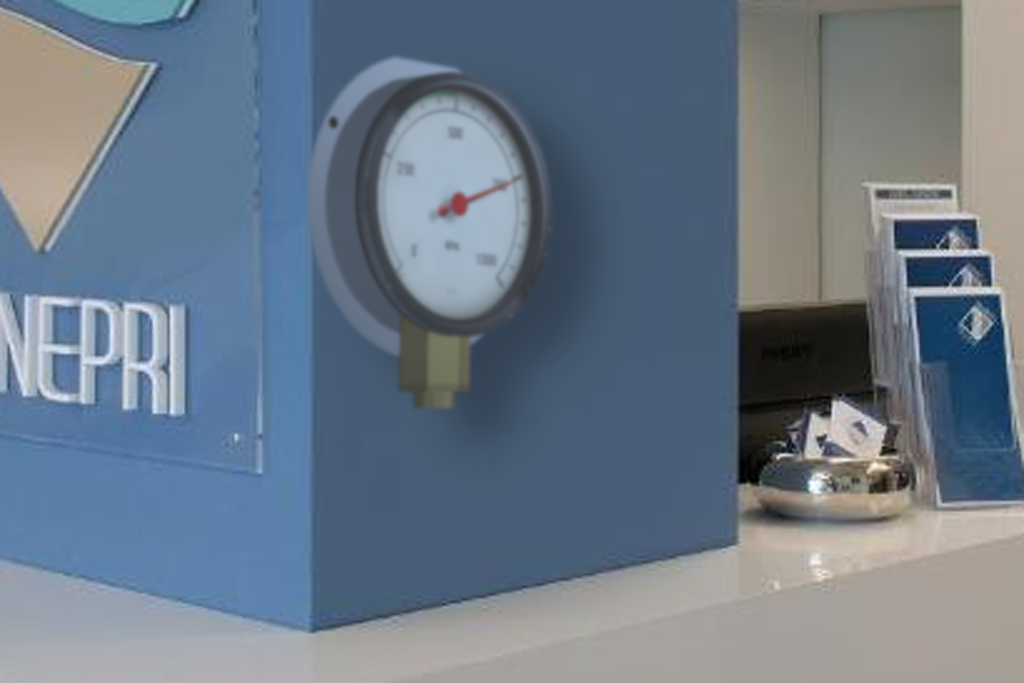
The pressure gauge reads 750 kPa
